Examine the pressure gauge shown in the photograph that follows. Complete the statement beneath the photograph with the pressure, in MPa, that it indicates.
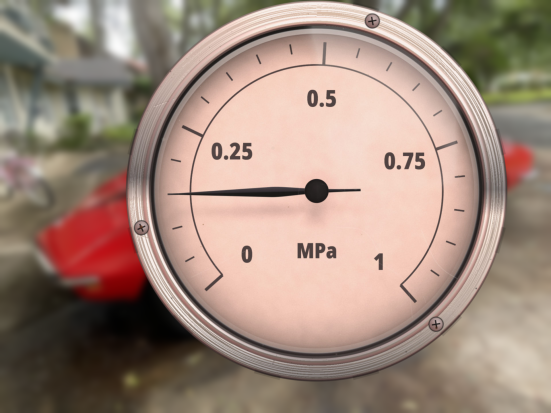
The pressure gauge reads 0.15 MPa
